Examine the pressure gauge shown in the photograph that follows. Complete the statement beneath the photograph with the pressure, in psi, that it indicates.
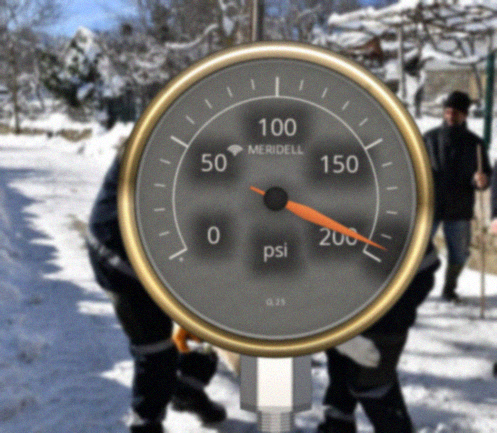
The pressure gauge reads 195 psi
